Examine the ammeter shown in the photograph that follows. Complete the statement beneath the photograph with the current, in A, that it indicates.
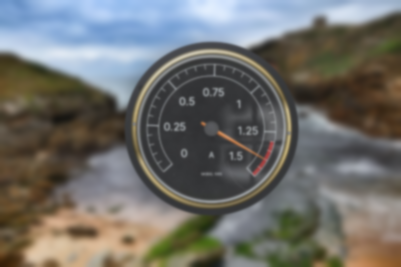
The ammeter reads 1.4 A
